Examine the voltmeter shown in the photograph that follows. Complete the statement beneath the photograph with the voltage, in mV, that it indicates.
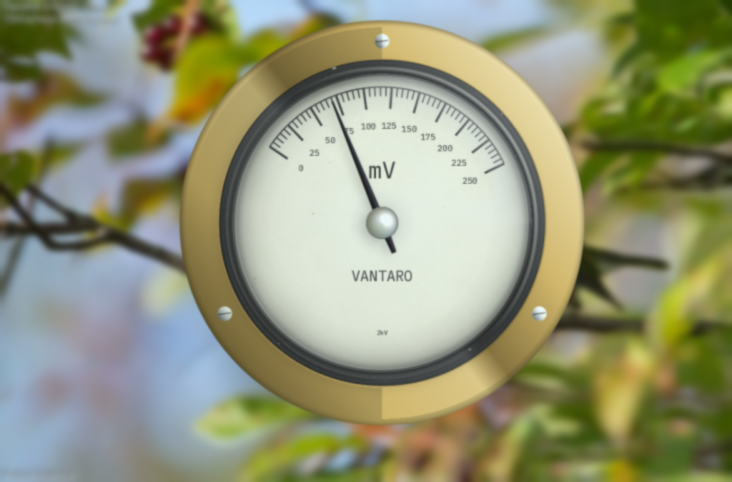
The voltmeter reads 70 mV
